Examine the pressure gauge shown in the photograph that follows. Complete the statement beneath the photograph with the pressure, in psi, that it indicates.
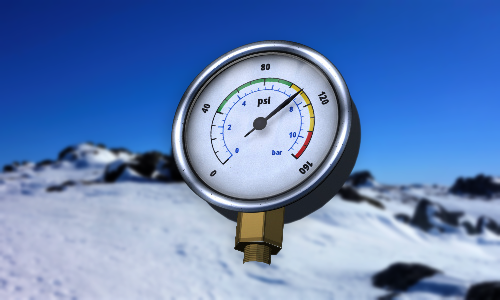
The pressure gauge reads 110 psi
